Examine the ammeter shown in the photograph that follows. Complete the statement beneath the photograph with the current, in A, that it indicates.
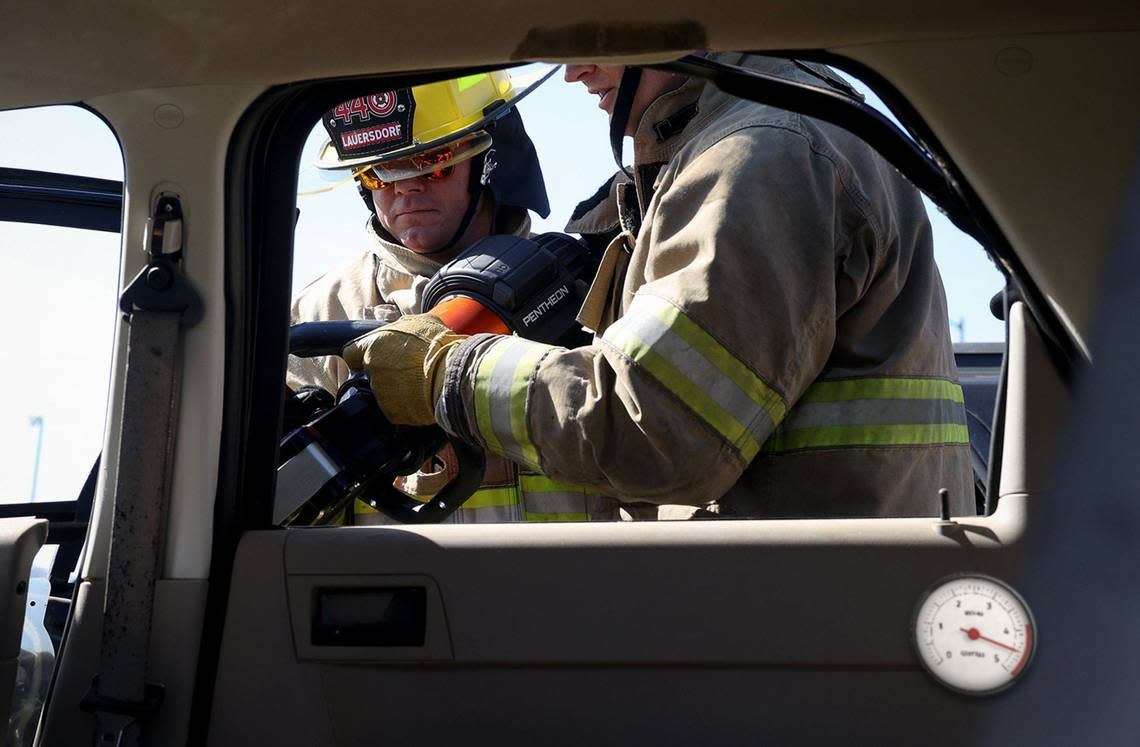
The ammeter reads 4.5 A
